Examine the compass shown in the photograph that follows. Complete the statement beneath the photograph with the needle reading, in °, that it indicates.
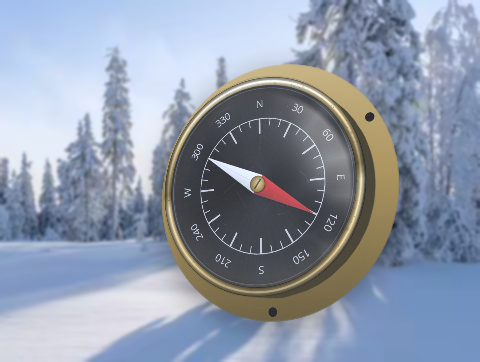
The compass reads 120 °
